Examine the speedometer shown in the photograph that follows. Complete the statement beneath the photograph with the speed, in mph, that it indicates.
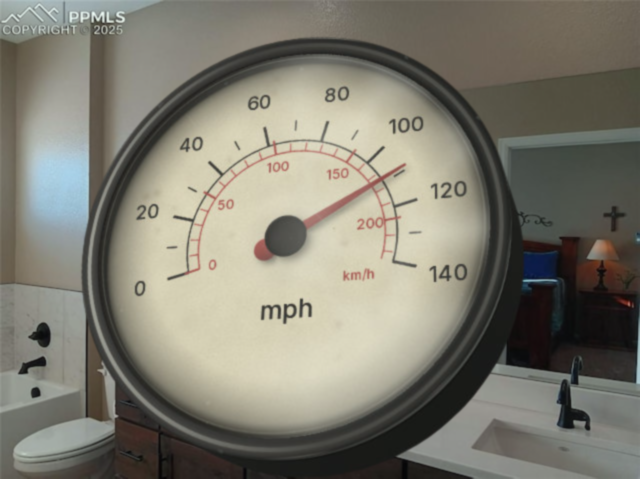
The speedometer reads 110 mph
